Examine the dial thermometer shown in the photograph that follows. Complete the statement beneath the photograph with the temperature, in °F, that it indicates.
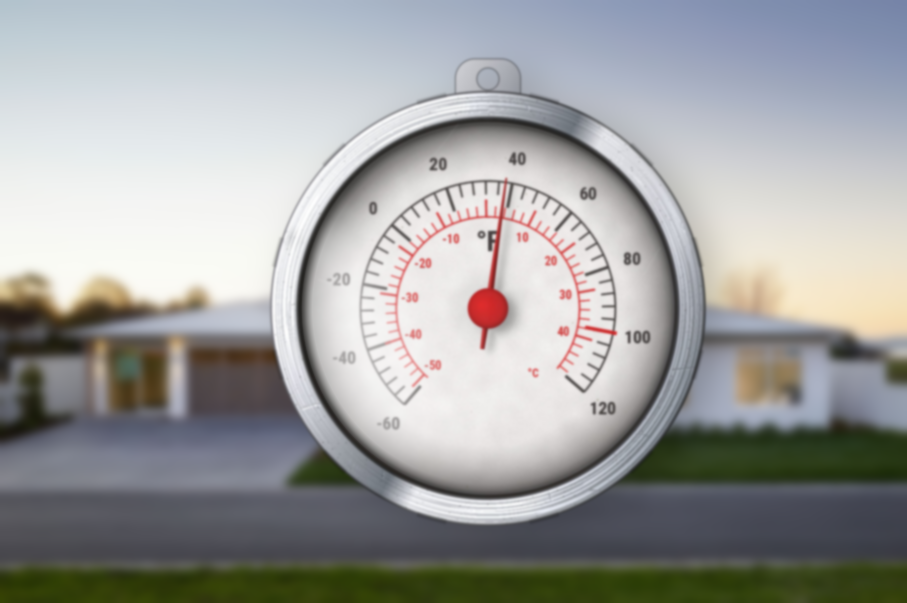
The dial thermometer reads 38 °F
